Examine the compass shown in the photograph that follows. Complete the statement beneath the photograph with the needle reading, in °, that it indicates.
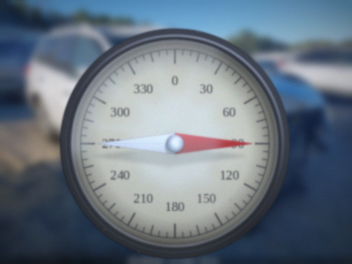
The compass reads 90 °
